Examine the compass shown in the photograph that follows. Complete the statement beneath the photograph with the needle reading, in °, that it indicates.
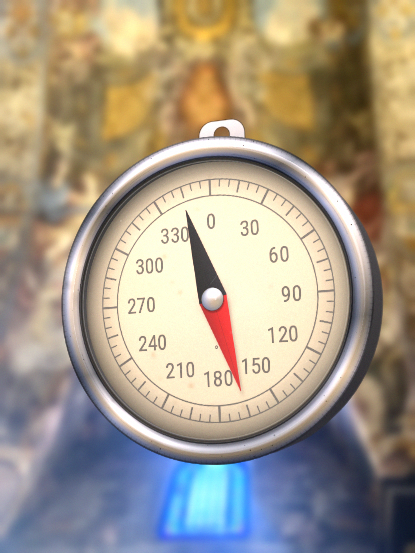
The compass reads 165 °
